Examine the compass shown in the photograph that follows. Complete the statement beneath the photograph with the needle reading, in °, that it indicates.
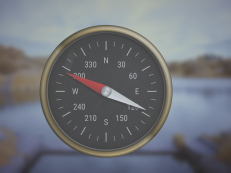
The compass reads 295 °
